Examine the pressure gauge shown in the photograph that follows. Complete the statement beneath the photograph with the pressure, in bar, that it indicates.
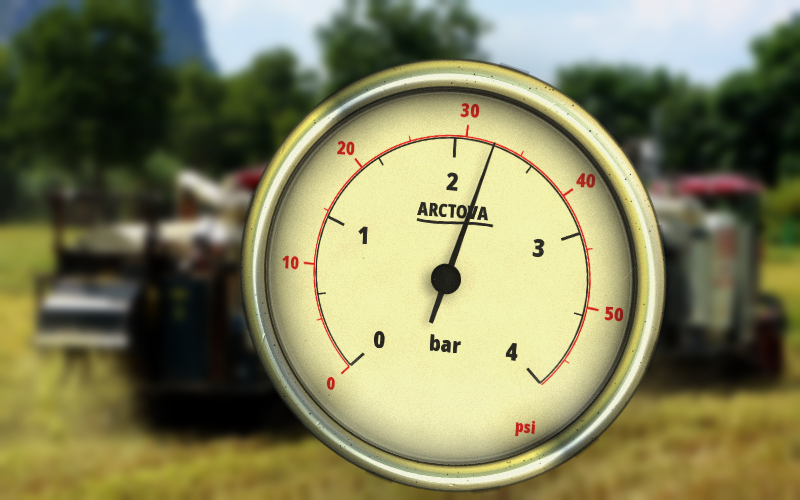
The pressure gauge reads 2.25 bar
